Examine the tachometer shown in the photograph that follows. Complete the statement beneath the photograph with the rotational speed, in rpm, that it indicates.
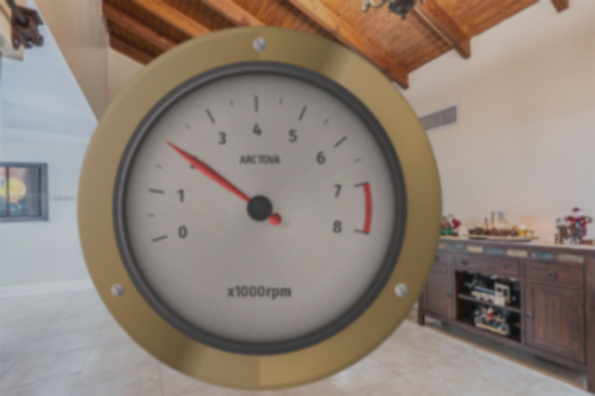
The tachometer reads 2000 rpm
